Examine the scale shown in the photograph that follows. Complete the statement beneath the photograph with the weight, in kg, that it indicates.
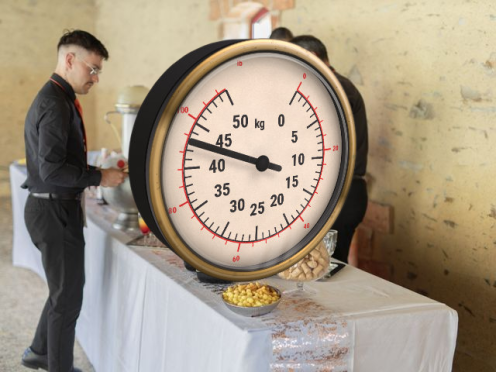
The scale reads 43 kg
